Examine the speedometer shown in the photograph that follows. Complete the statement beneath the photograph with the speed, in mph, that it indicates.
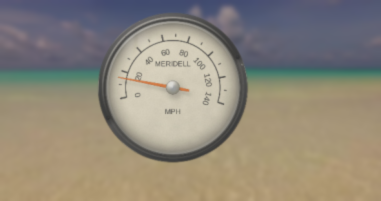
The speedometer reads 15 mph
